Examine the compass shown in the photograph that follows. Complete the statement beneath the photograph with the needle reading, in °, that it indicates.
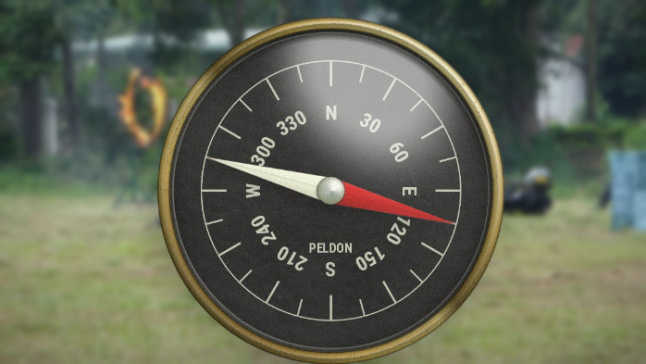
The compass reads 105 °
